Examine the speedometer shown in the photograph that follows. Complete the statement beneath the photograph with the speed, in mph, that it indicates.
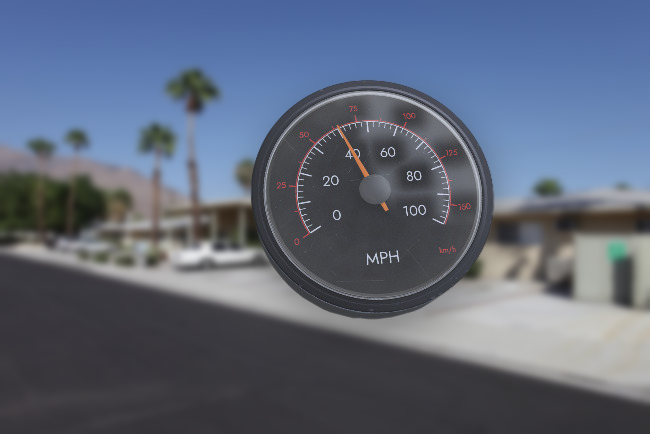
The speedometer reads 40 mph
